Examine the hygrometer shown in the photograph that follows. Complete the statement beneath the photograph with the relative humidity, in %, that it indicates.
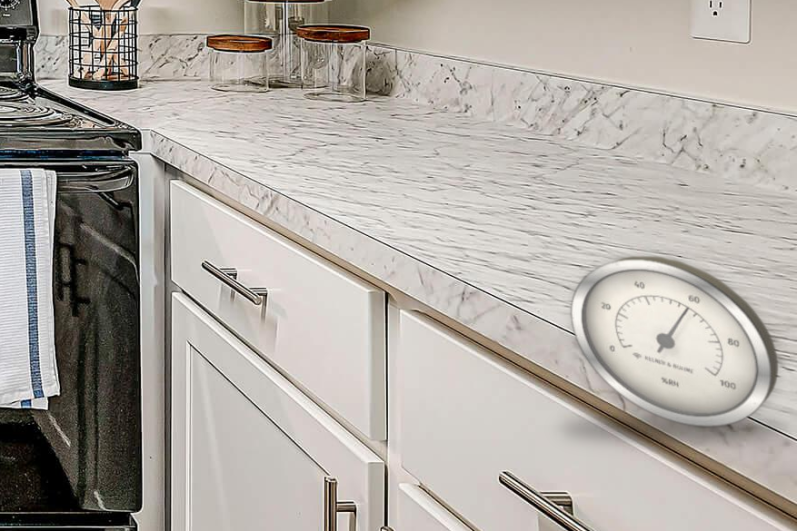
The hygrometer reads 60 %
